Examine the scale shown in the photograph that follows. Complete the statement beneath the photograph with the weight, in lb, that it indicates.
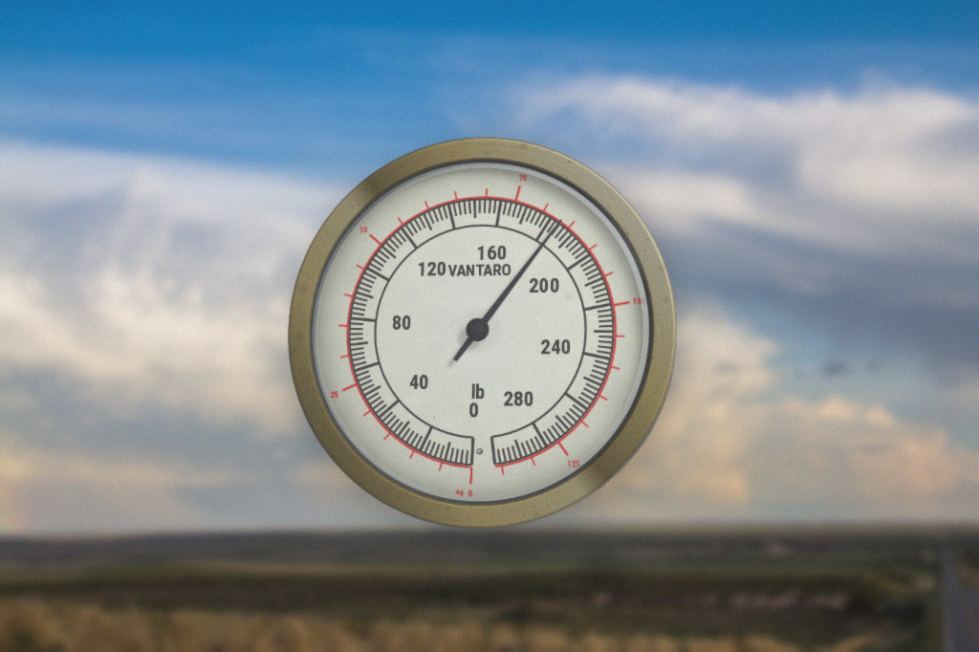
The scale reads 184 lb
